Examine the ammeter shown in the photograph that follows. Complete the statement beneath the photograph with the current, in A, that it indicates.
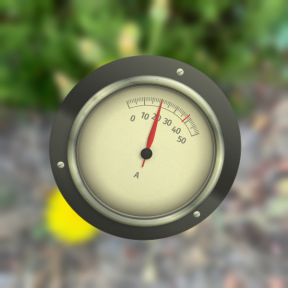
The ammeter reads 20 A
